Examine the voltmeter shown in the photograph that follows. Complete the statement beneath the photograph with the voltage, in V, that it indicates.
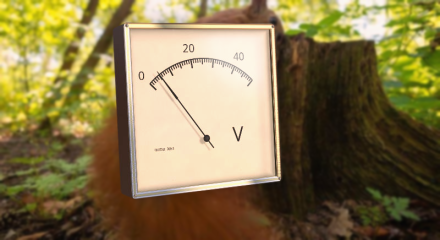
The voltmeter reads 5 V
